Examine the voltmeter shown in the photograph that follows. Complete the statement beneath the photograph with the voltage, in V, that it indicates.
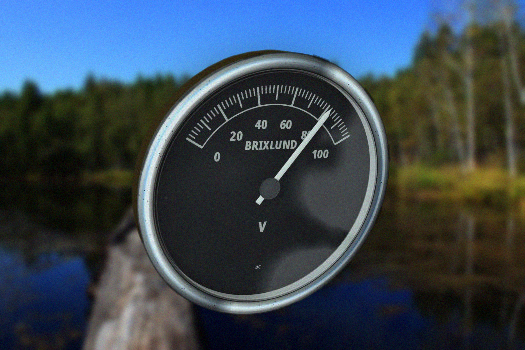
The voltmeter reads 80 V
